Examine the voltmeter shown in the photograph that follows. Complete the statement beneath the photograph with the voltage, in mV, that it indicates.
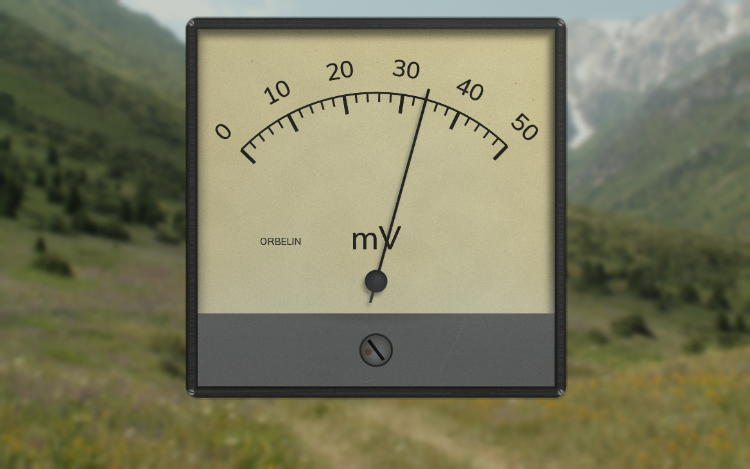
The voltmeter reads 34 mV
